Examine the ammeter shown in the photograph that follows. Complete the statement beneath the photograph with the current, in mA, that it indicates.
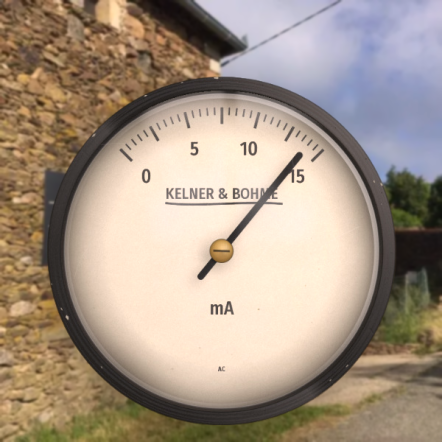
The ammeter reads 14 mA
